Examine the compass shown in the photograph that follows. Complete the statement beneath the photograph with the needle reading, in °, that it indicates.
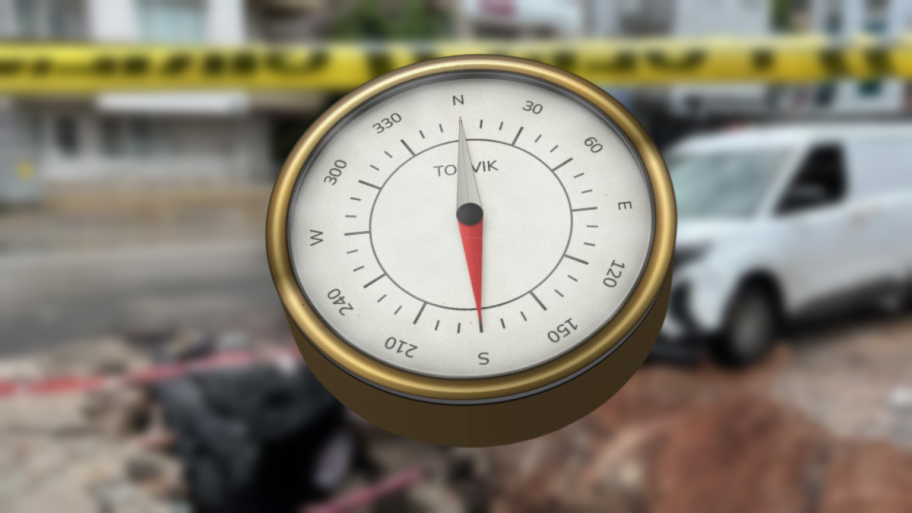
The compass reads 180 °
